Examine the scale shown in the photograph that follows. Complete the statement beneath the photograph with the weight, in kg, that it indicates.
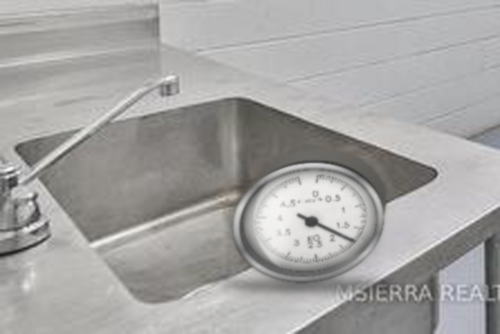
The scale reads 1.75 kg
